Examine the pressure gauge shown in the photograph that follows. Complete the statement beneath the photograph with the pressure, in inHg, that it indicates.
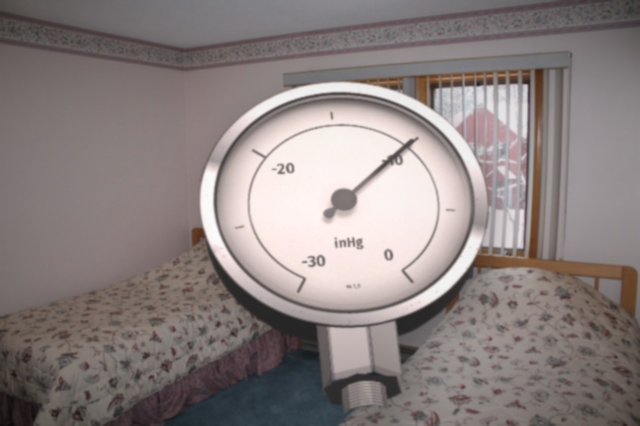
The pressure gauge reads -10 inHg
